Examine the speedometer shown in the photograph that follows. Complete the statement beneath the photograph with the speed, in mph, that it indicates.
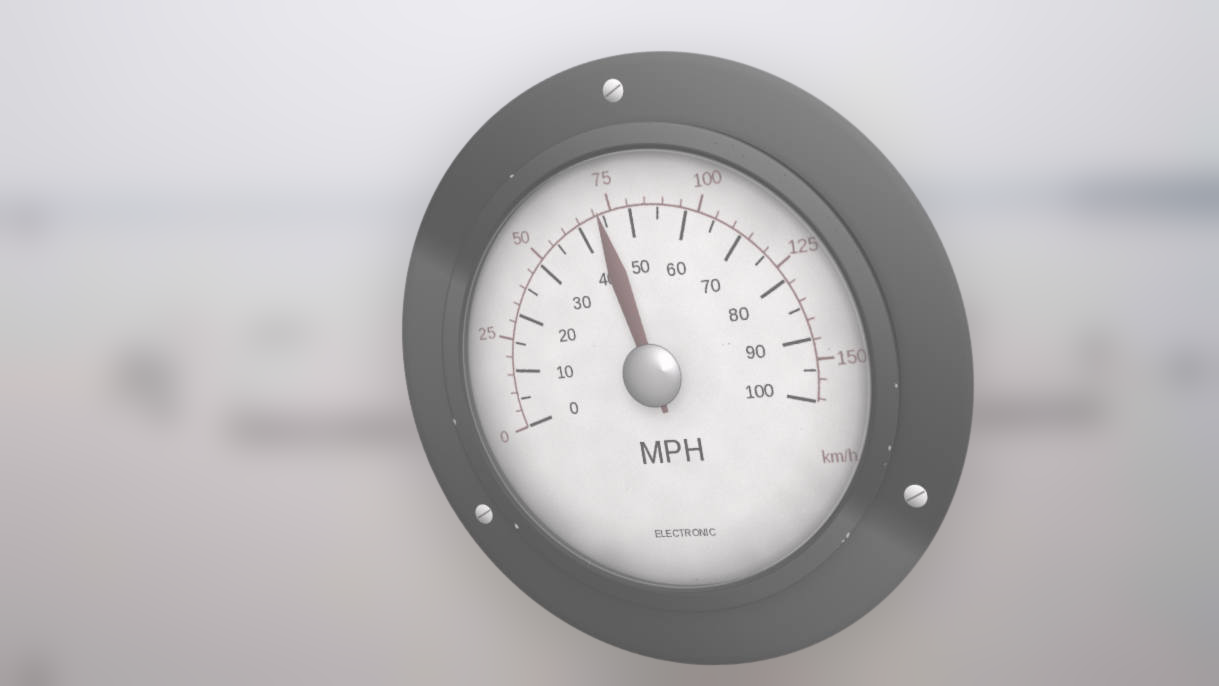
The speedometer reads 45 mph
